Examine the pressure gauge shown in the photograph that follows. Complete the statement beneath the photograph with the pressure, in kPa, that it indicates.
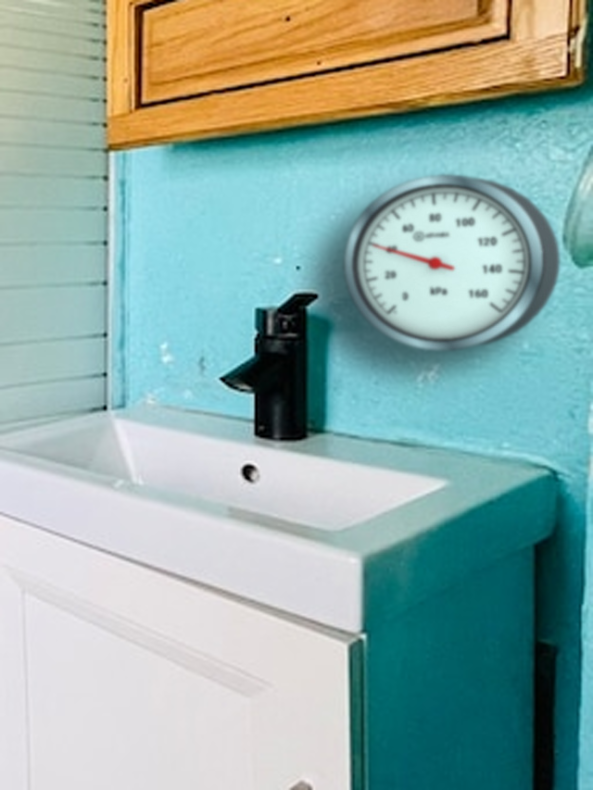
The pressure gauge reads 40 kPa
